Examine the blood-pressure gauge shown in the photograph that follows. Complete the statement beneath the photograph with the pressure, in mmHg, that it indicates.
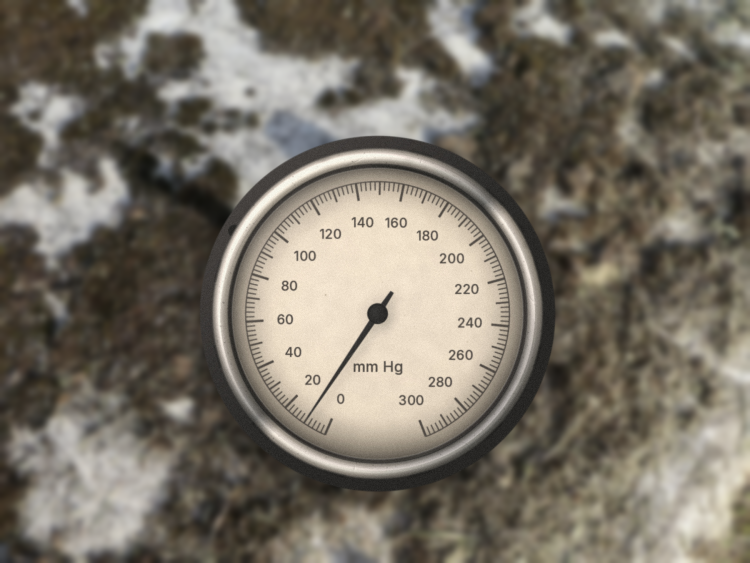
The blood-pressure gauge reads 10 mmHg
